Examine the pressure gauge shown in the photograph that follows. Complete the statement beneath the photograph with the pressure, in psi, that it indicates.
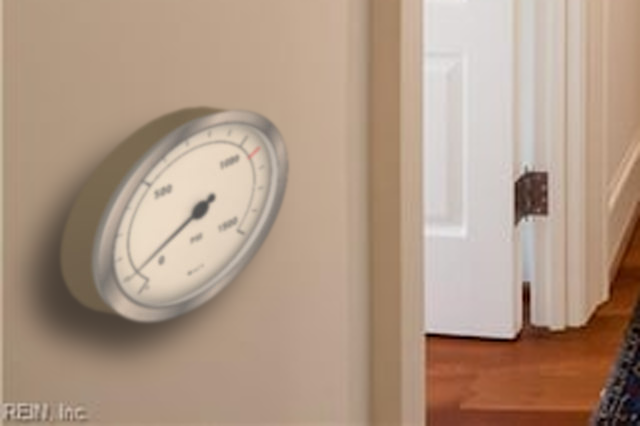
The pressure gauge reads 100 psi
